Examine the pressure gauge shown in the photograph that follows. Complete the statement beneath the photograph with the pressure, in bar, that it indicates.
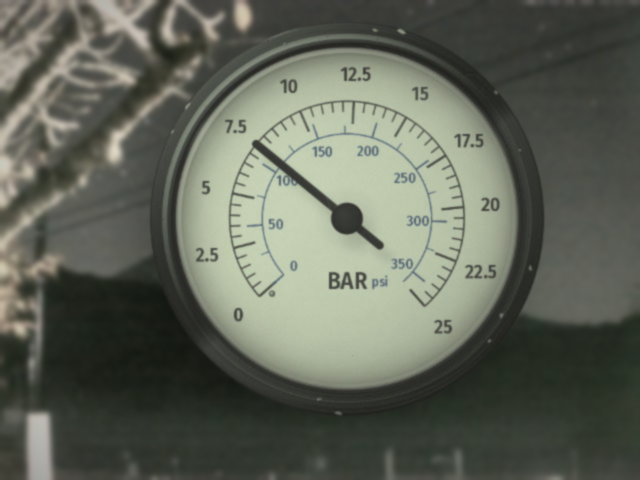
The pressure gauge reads 7.5 bar
